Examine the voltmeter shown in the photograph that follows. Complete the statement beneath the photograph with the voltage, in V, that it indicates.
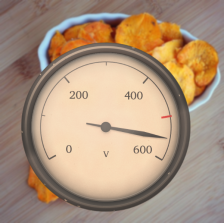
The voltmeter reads 550 V
